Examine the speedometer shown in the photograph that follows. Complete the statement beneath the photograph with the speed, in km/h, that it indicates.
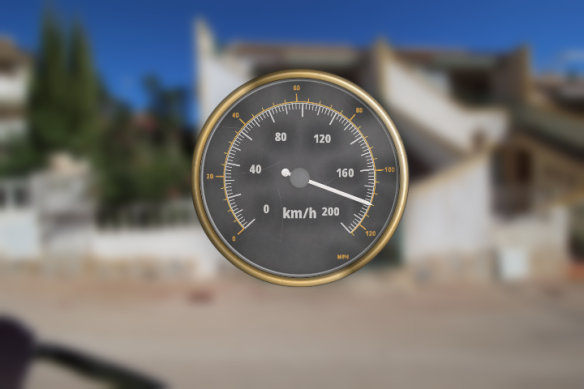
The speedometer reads 180 km/h
